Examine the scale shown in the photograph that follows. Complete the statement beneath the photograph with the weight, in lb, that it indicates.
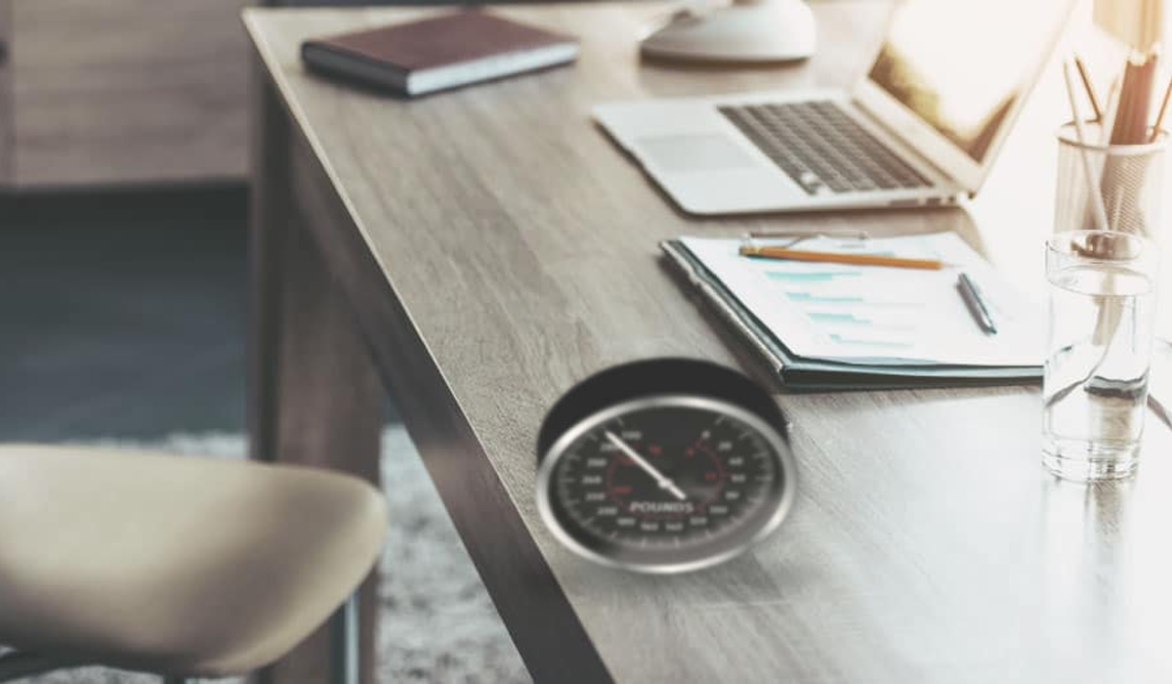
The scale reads 290 lb
